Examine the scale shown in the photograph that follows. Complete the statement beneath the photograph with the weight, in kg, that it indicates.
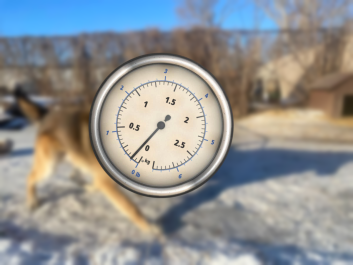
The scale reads 0.1 kg
